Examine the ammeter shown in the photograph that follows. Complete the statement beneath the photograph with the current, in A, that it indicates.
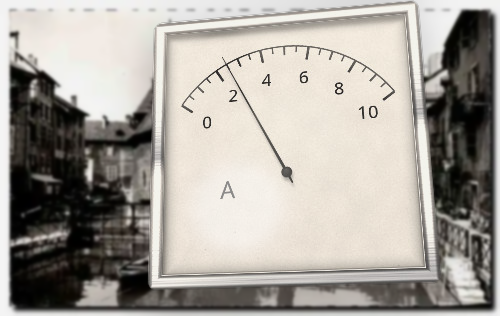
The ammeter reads 2.5 A
